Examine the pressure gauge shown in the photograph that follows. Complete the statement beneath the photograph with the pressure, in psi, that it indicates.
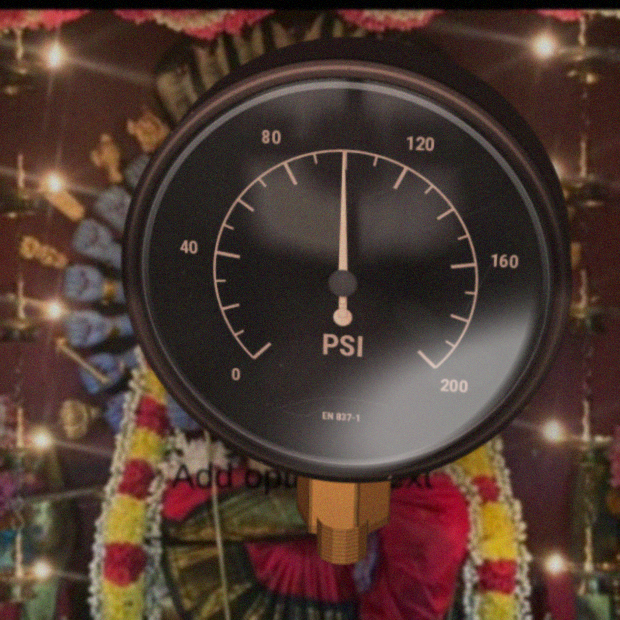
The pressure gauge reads 100 psi
